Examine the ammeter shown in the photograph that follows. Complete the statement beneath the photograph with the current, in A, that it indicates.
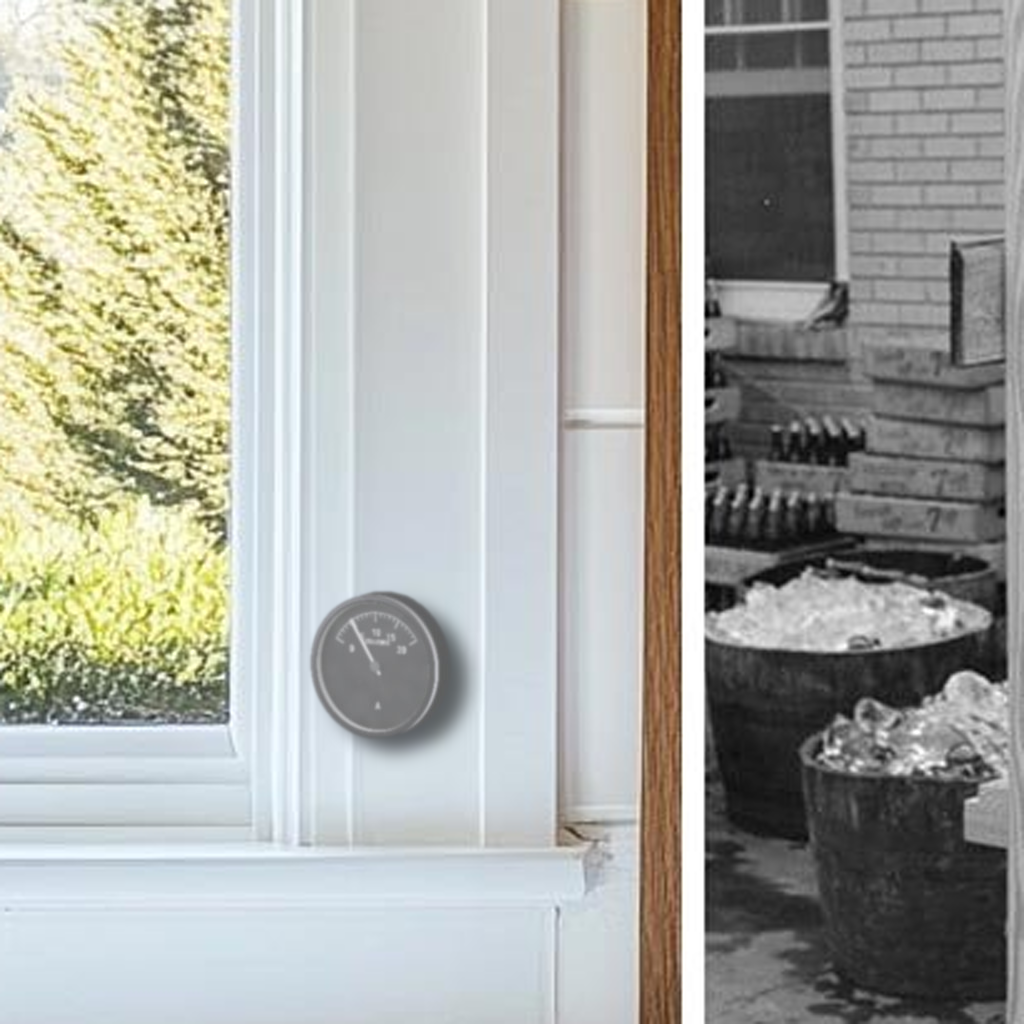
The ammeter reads 5 A
